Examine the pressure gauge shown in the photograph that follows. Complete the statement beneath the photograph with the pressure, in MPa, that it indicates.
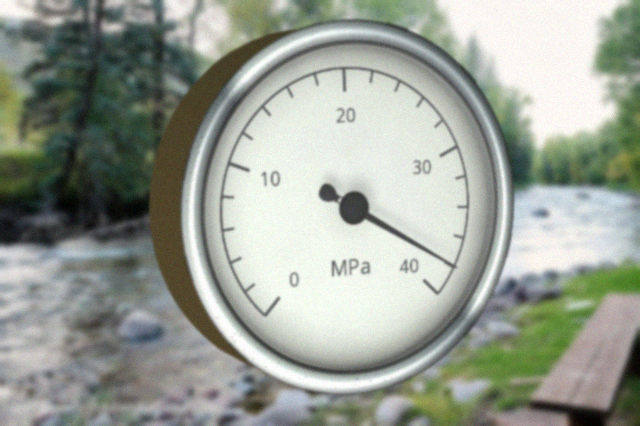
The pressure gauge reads 38 MPa
